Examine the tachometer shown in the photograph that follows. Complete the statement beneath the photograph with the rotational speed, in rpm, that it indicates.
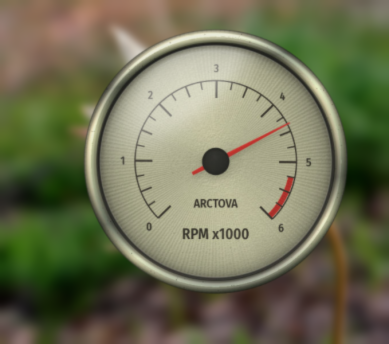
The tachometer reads 4375 rpm
